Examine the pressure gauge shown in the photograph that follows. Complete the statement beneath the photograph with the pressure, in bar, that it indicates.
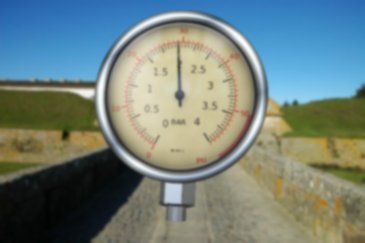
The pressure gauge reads 2 bar
